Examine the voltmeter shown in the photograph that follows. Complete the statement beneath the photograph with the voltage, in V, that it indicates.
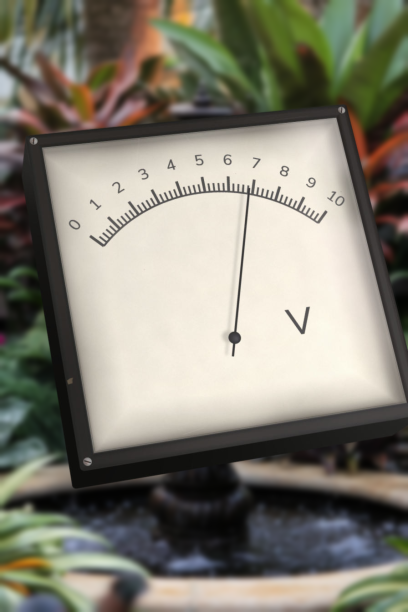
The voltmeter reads 6.8 V
